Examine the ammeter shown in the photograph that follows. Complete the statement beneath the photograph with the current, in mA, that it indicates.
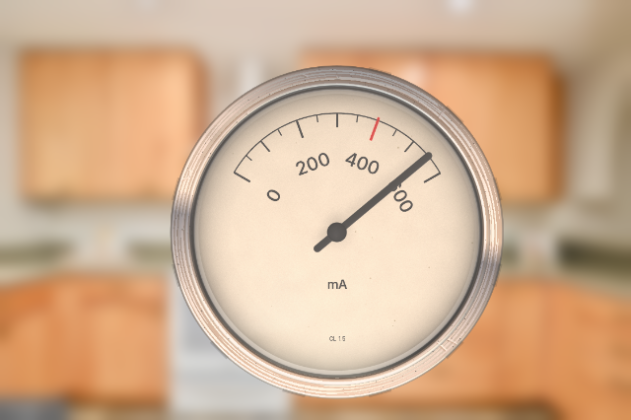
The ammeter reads 550 mA
